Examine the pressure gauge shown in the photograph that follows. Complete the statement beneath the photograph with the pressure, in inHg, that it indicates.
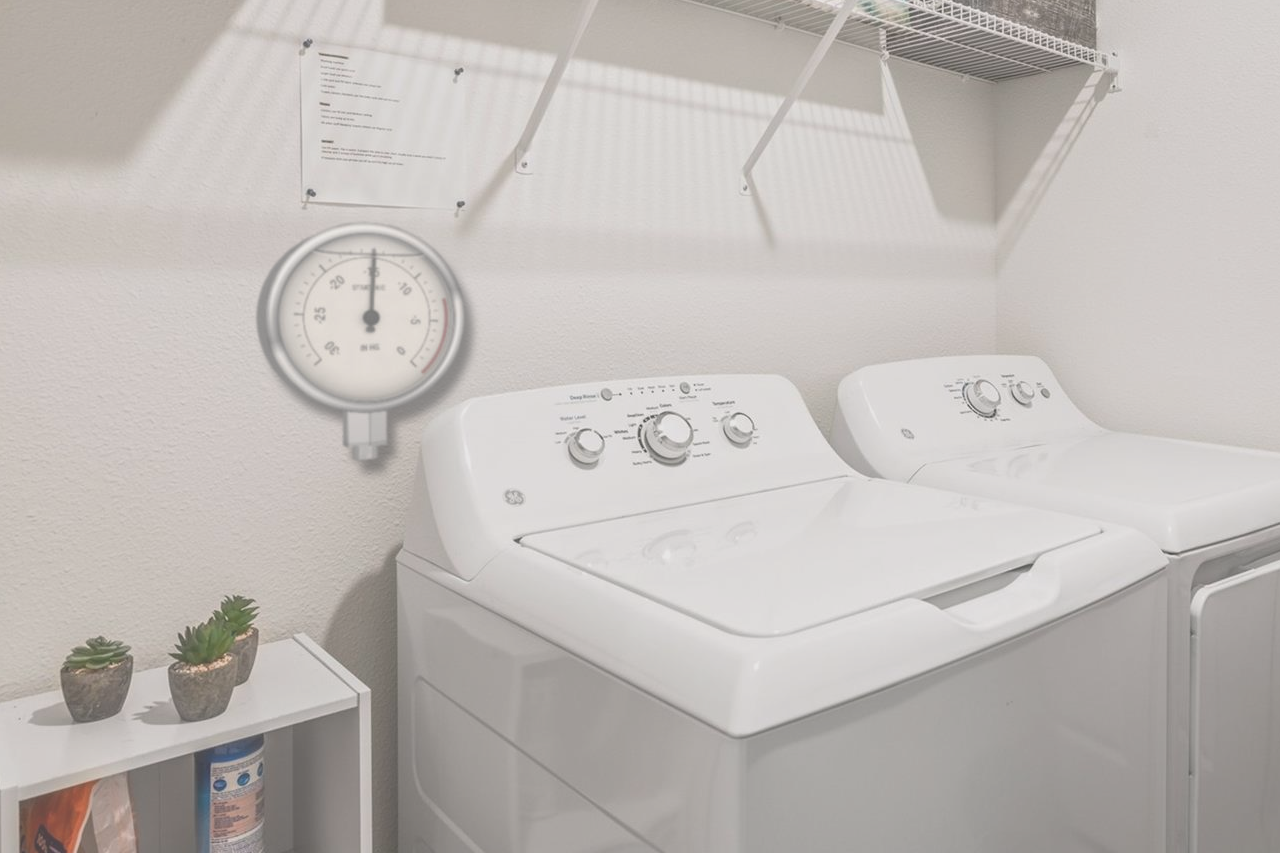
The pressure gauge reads -15 inHg
